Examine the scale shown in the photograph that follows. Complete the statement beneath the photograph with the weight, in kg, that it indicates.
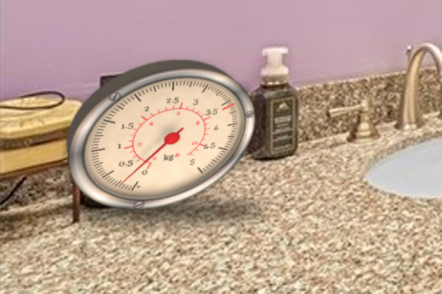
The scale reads 0.25 kg
